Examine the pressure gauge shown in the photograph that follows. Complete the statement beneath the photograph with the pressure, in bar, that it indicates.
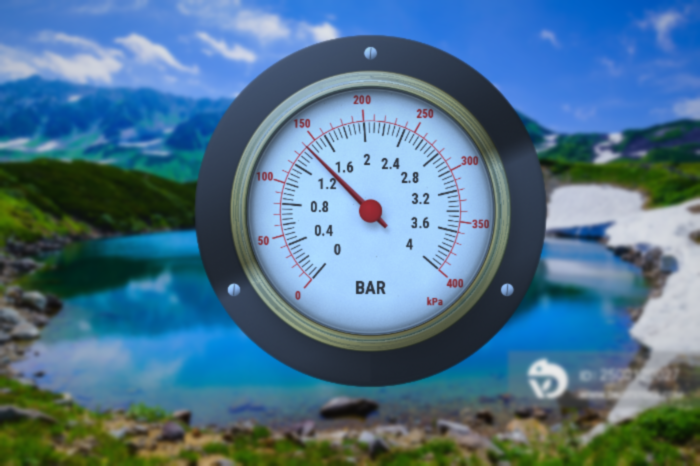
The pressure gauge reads 1.4 bar
